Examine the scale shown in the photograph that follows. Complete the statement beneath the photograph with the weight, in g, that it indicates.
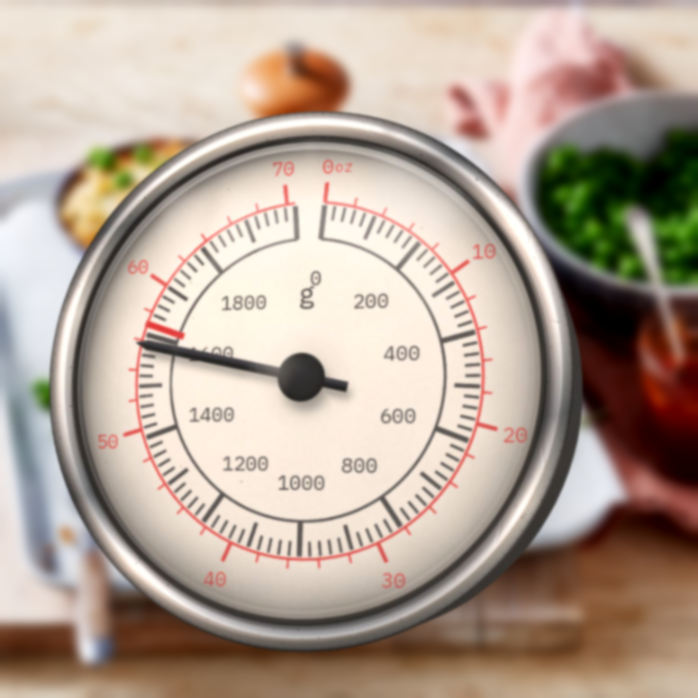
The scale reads 1580 g
